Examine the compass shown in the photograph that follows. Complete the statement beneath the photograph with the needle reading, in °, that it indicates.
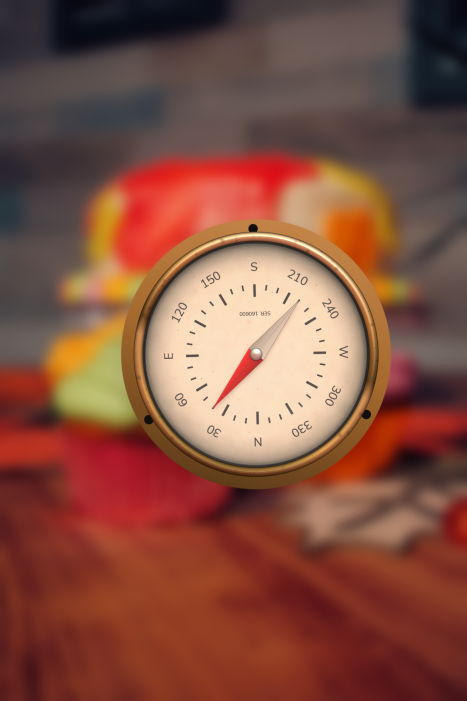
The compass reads 40 °
